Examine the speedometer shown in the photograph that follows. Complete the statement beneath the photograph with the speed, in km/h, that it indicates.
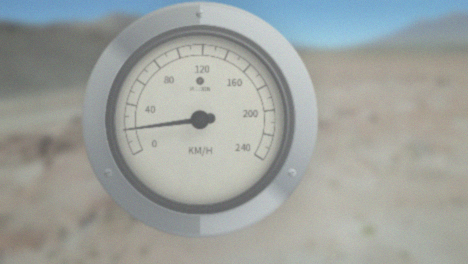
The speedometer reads 20 km/h
